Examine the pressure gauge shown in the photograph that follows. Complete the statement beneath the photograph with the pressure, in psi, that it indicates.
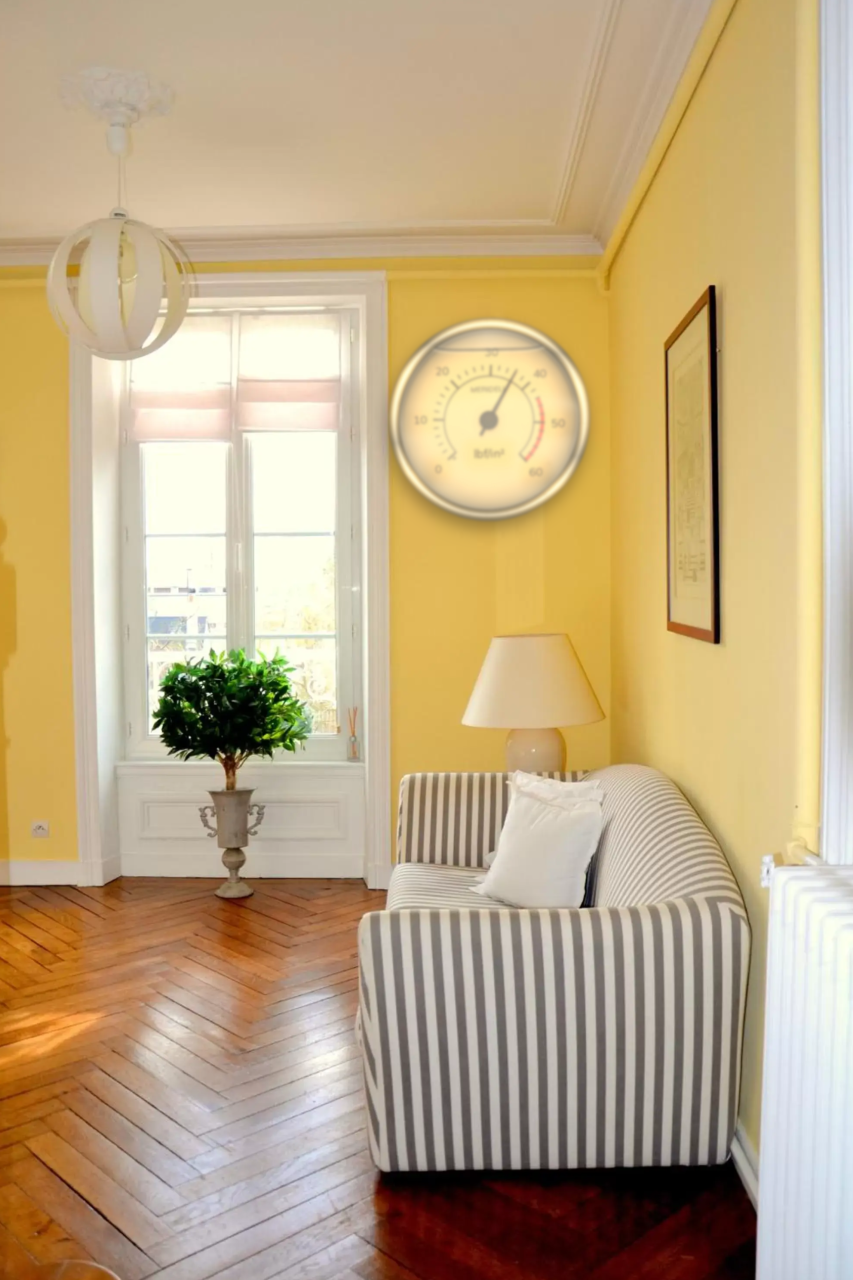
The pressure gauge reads 36 psi
